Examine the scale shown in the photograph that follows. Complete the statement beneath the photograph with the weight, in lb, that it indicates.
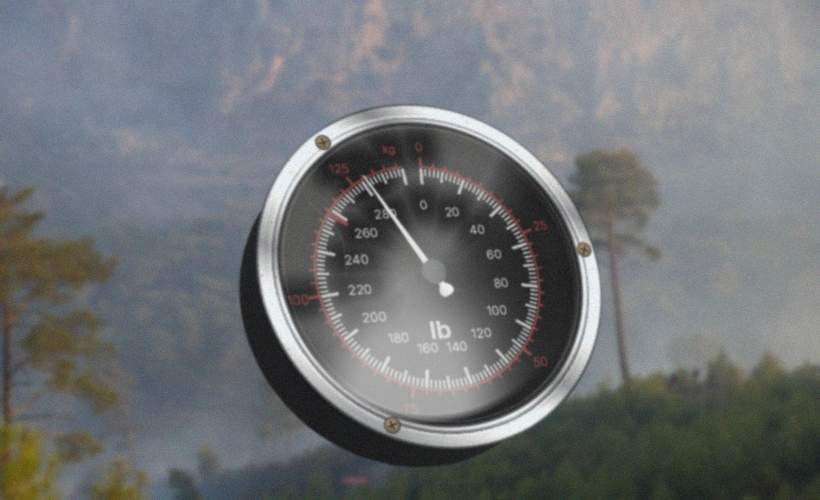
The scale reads 280 lb
